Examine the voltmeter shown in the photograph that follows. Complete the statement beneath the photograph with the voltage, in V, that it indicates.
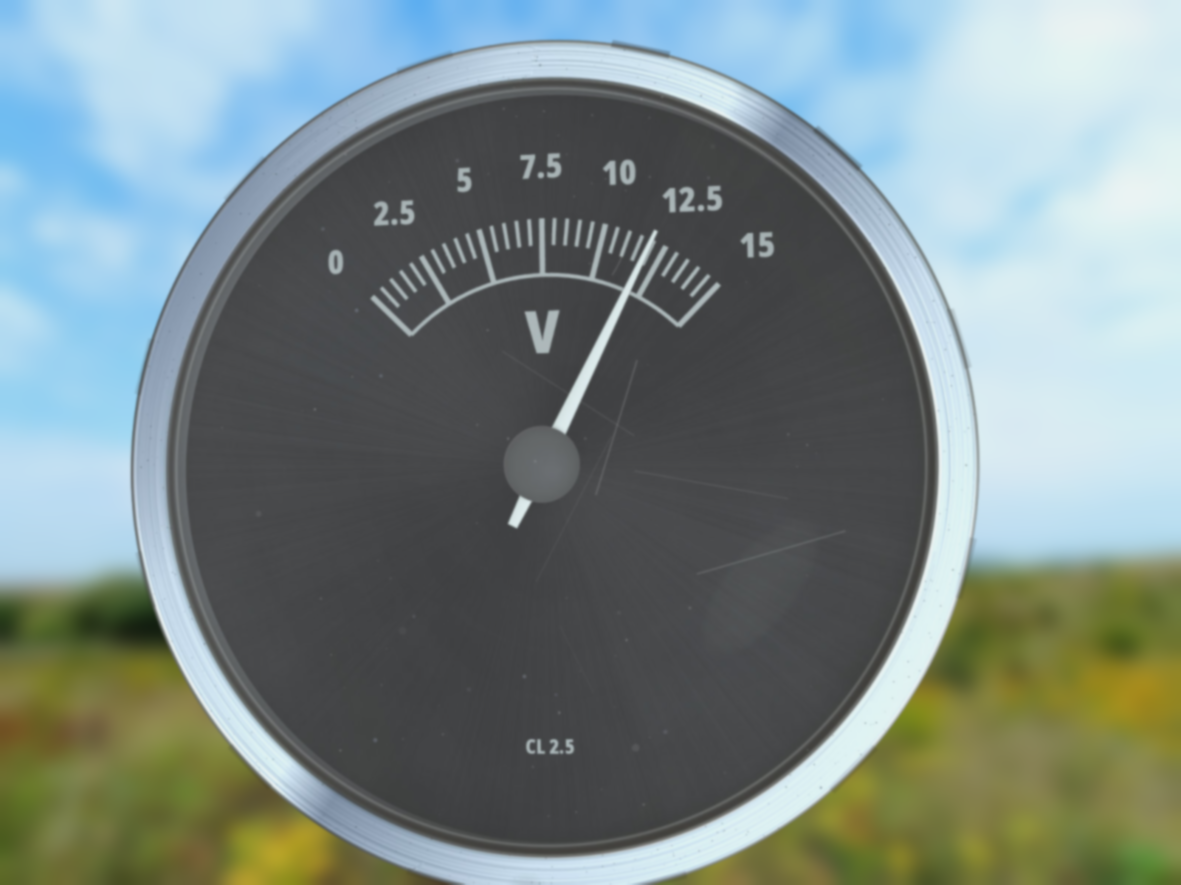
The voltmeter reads 12 V
